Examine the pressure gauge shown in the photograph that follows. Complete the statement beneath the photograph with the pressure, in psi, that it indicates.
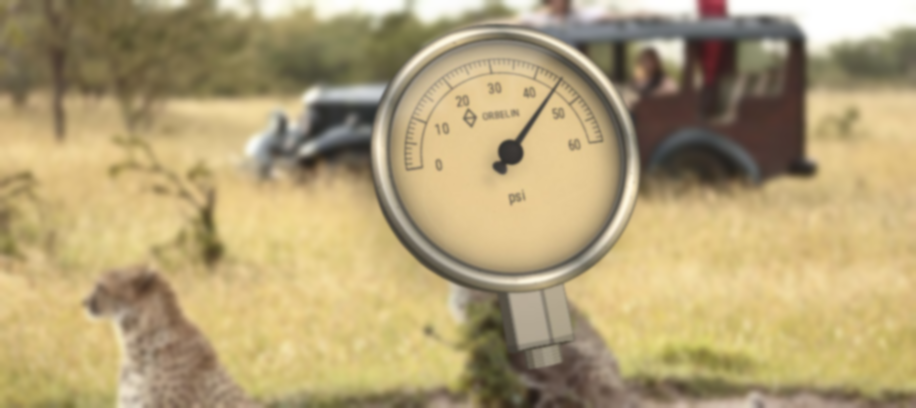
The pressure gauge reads 45 psi
